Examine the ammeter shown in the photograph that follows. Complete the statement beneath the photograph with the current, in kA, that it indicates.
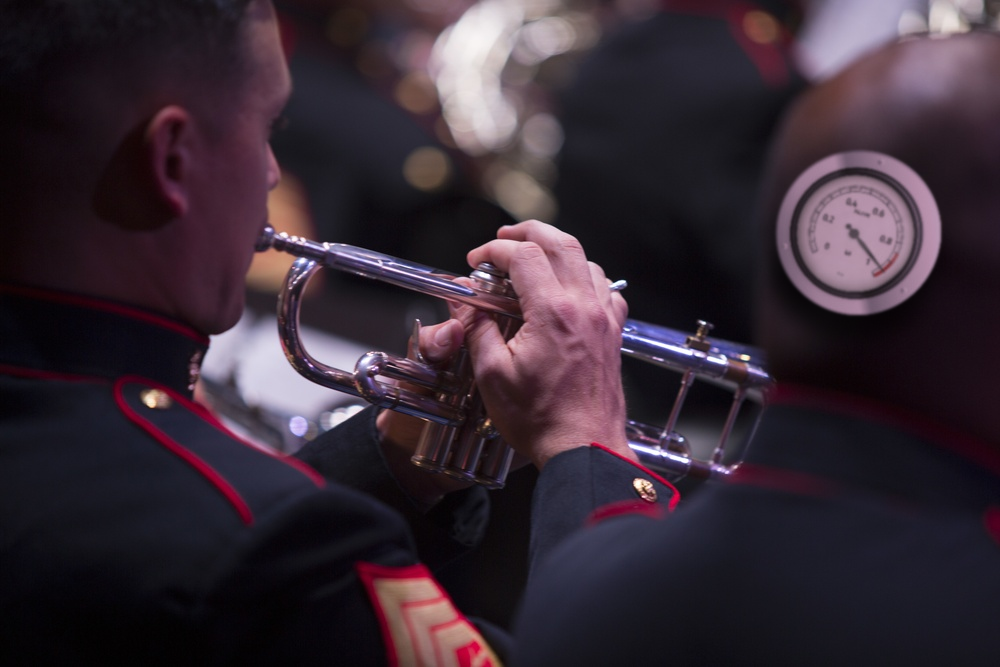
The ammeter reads 0.95 kA
